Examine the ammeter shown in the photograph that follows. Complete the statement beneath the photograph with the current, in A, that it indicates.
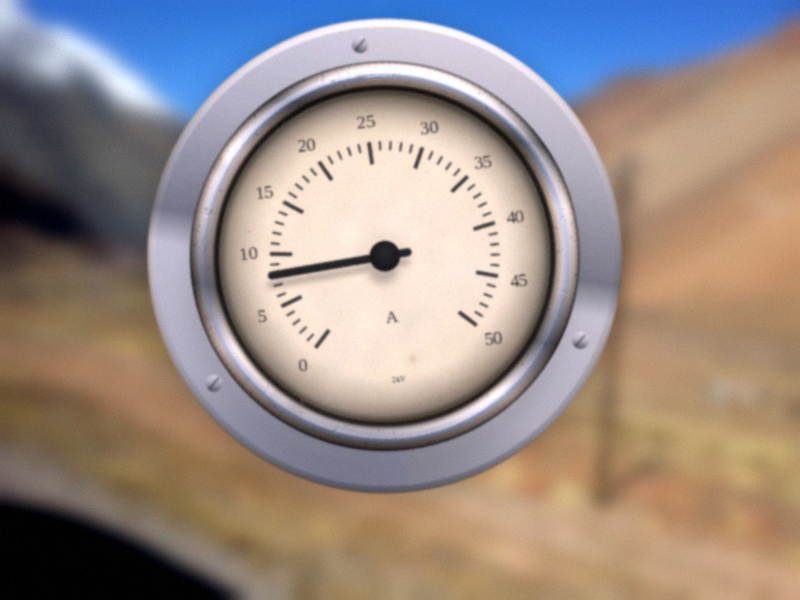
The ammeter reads 8 A
